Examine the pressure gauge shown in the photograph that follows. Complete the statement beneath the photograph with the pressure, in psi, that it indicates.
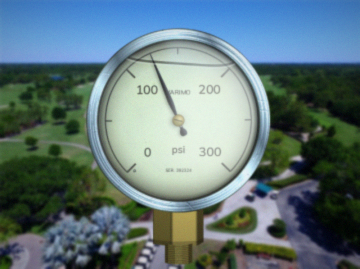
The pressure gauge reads 125 psi
